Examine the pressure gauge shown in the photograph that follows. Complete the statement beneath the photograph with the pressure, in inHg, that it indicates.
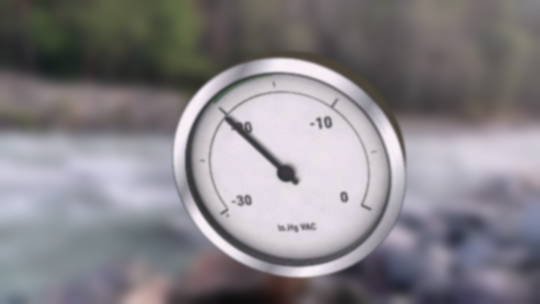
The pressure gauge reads -20 inHg
